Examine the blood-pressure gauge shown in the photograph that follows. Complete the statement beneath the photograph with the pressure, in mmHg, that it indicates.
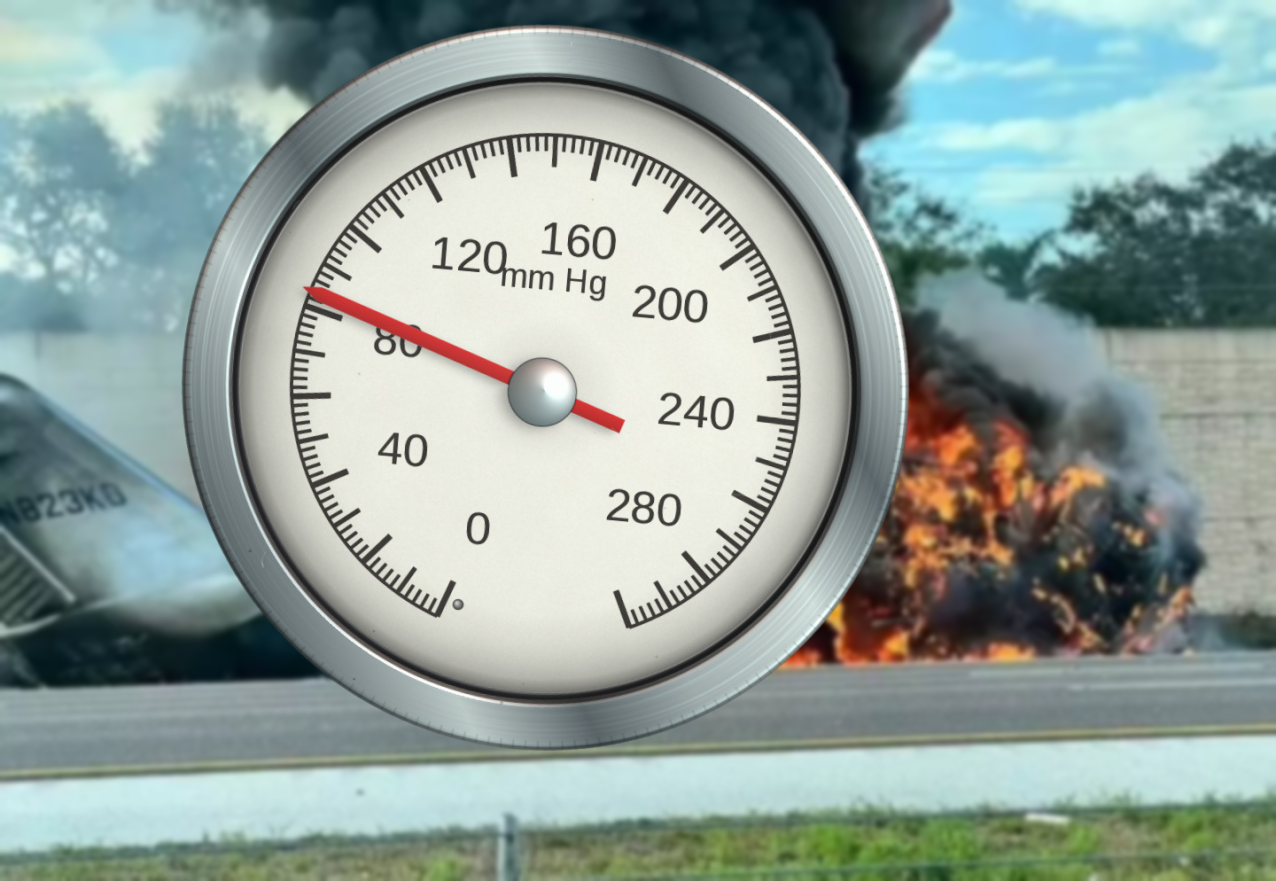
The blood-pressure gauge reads 84 mmHg
